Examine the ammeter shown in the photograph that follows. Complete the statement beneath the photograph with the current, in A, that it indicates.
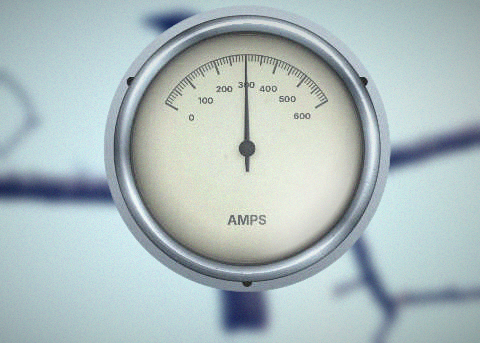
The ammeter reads 300 A
